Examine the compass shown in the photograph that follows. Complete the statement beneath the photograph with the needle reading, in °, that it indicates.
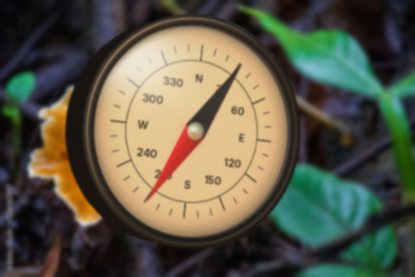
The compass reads 210 °
